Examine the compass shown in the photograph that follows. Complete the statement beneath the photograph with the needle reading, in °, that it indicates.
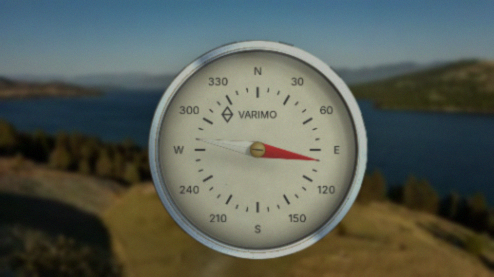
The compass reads 100 °
